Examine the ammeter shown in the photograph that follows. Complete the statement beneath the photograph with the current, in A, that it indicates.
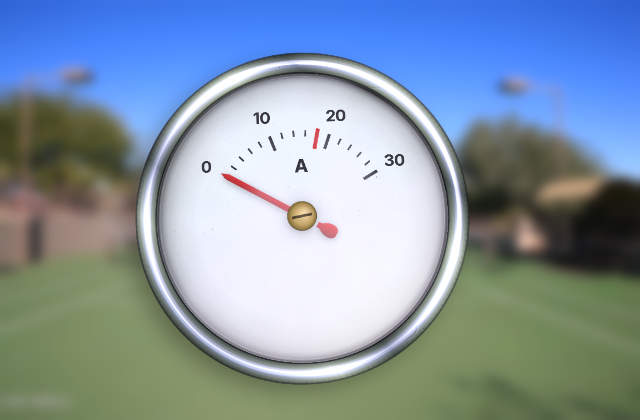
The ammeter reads 0 A
